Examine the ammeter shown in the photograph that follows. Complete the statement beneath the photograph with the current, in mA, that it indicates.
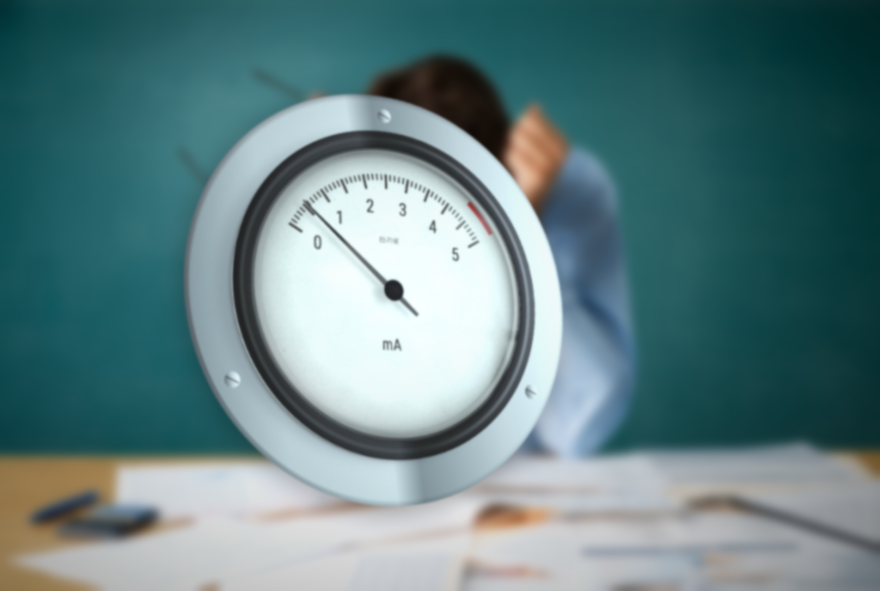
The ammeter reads 0.5 mA
